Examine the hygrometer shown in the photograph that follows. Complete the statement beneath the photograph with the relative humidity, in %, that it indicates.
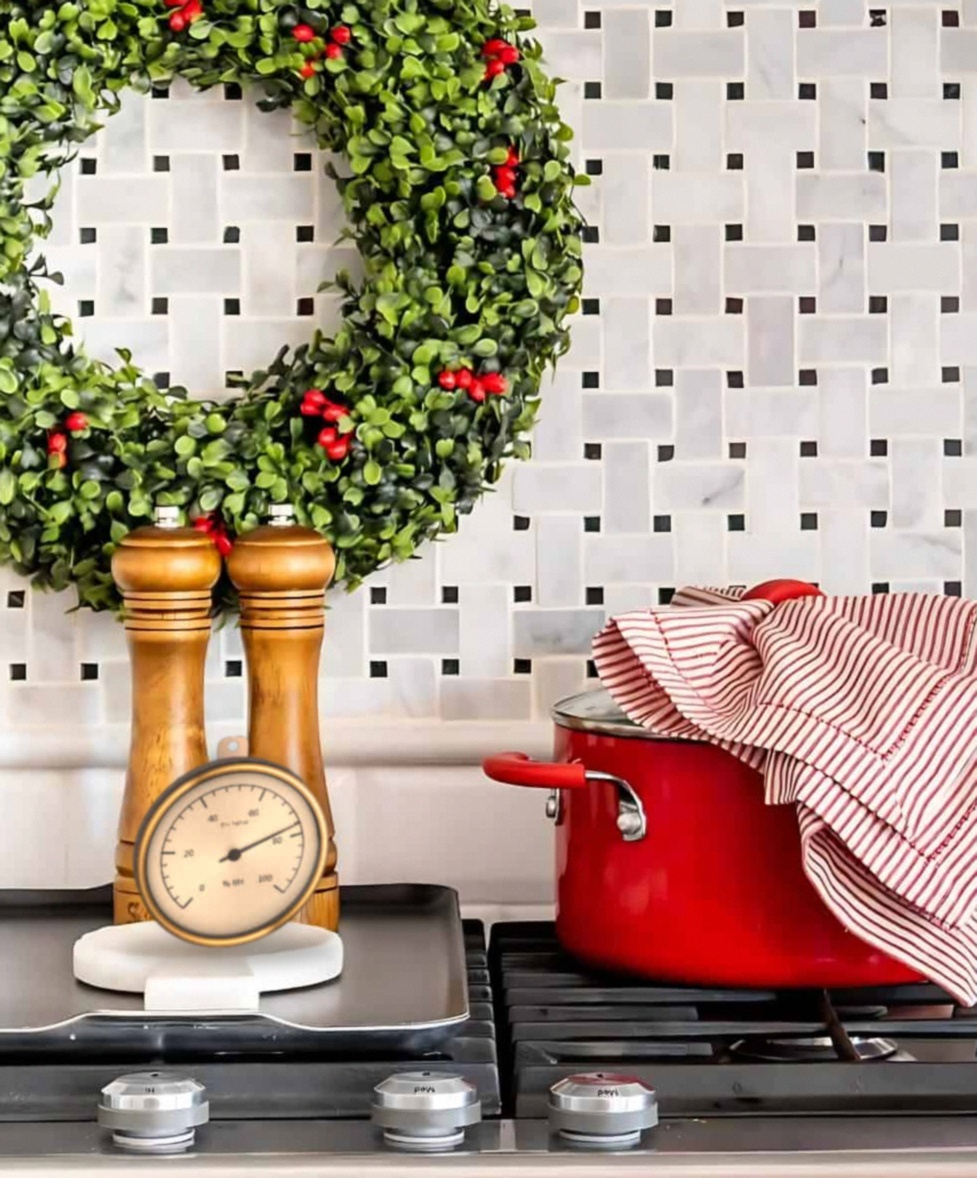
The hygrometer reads 76 %
